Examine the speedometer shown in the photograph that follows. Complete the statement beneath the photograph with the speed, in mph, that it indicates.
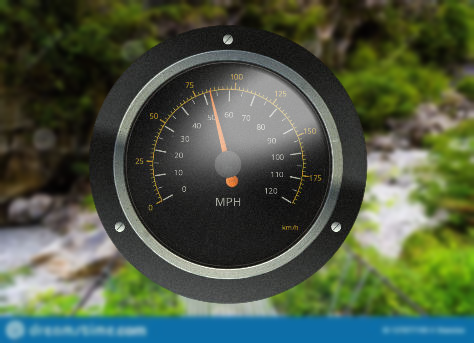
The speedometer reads 52.5 mph
